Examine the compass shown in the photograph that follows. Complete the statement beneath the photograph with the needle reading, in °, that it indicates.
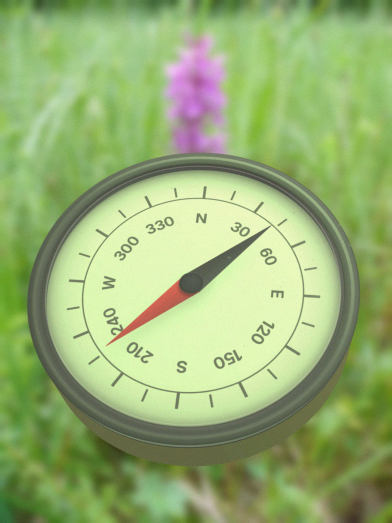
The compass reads 225 °
